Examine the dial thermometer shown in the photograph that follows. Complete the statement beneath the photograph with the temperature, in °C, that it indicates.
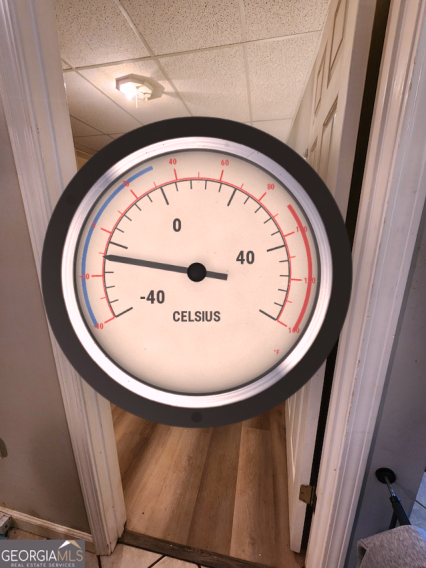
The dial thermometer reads -24 °C
